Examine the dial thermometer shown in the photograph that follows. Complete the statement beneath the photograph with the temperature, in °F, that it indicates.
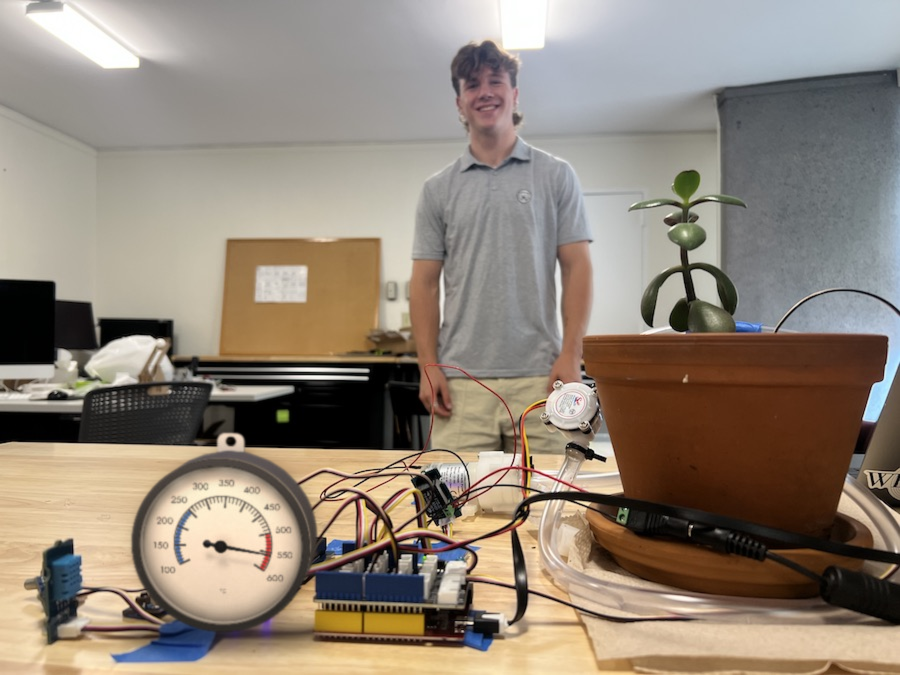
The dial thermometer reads 550 °F
